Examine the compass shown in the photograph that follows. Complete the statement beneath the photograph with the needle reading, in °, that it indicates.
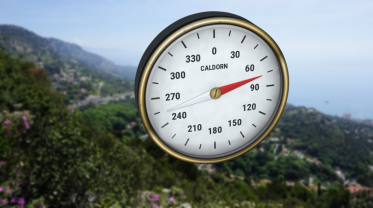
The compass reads 75 °
